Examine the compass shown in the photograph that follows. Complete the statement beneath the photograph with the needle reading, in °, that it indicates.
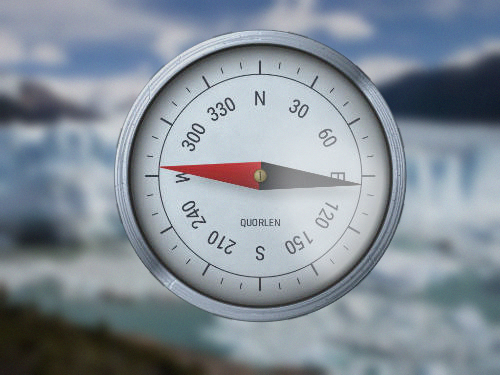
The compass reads 275 °
